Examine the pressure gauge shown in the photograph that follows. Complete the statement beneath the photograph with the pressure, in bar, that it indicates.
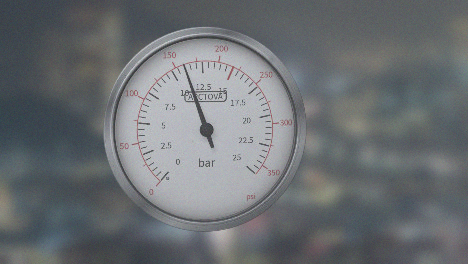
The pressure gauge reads 11 bar
